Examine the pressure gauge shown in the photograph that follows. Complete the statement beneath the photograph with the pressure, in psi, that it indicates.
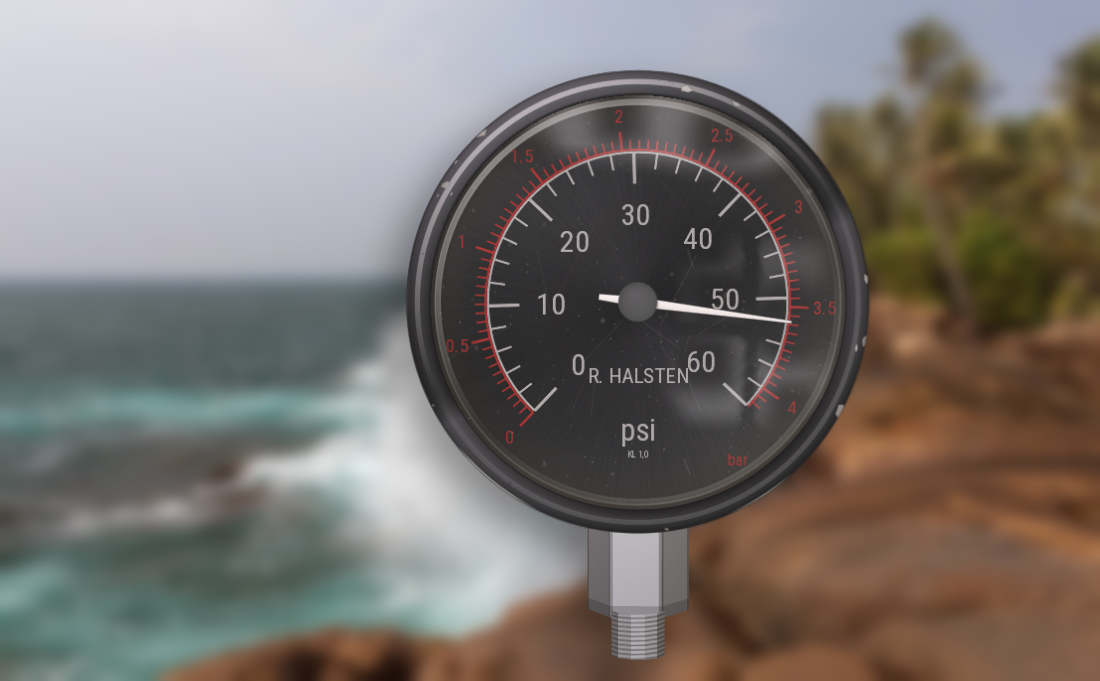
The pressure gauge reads 52 psi
